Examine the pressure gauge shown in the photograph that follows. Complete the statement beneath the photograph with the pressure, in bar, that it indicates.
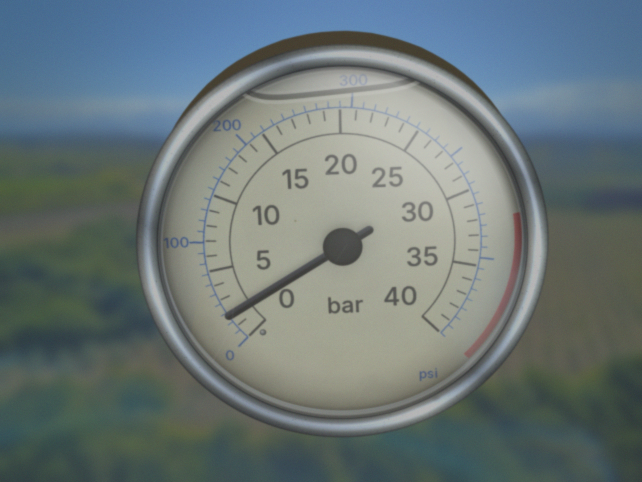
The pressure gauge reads 2 bar
